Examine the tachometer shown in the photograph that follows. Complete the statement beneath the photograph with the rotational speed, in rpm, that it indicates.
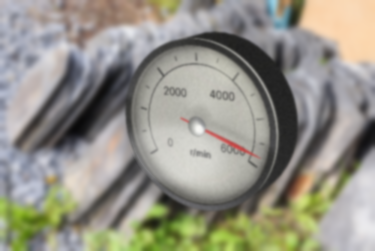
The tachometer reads 5750 rpm
